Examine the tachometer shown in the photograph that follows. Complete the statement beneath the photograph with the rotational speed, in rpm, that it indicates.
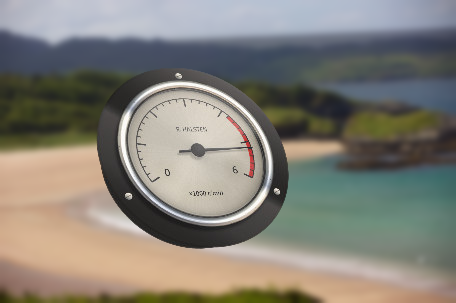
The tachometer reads 5200 rpm
